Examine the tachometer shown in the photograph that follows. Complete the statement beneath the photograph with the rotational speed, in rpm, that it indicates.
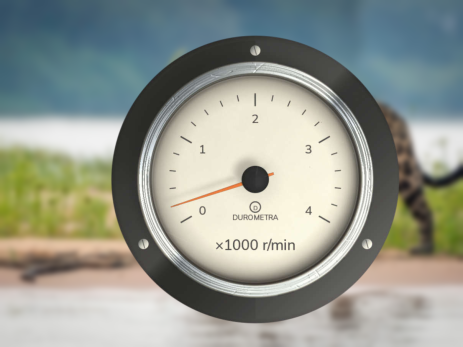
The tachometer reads 200 rpm
